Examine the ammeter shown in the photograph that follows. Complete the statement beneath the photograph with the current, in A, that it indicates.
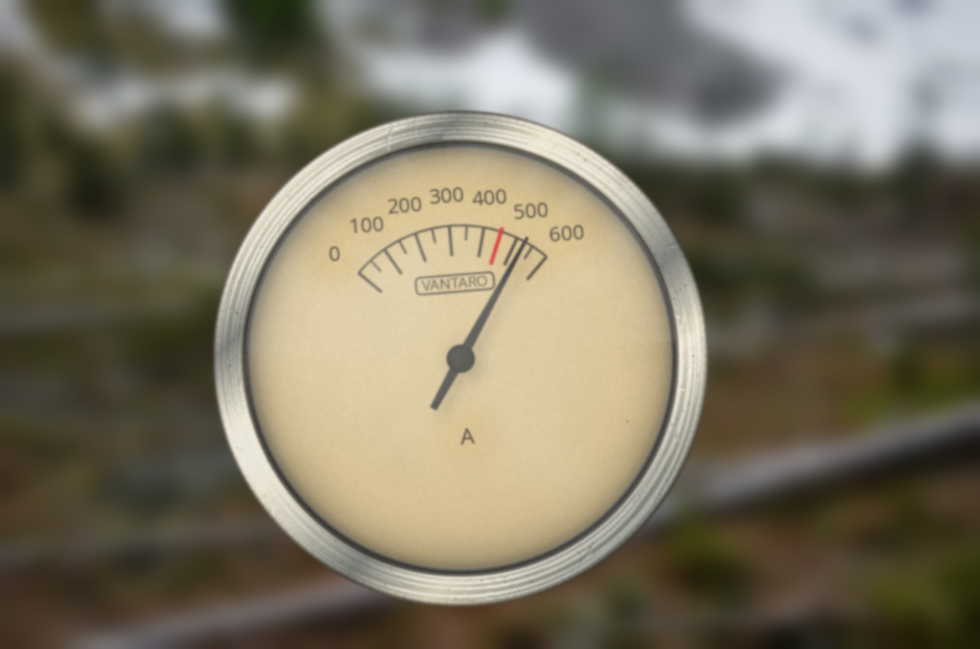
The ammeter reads 525 A
